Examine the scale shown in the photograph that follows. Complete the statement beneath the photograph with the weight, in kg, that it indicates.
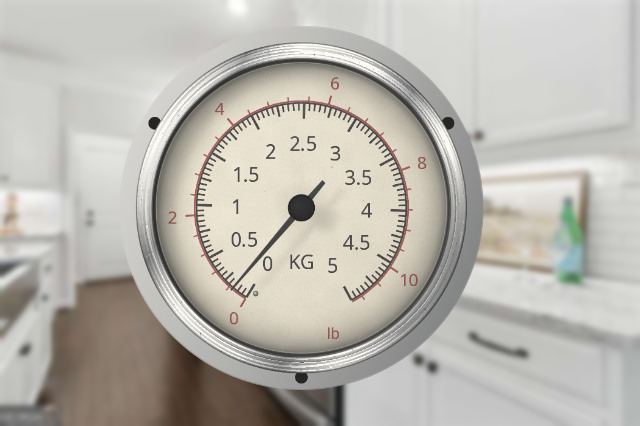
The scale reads 0.15 kg
